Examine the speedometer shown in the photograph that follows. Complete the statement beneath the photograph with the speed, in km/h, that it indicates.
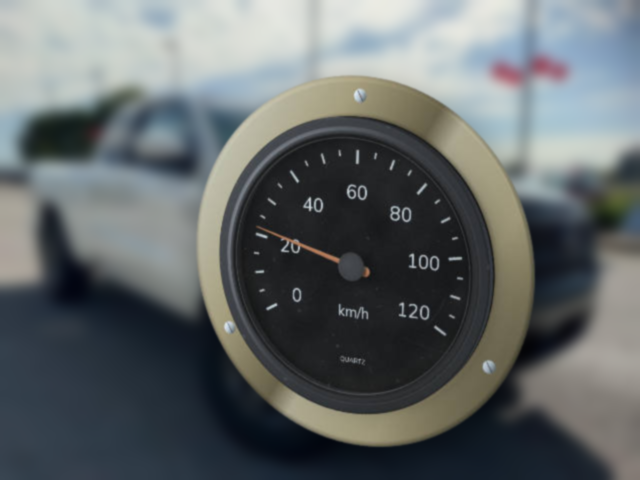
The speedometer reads 22.5 km/h
